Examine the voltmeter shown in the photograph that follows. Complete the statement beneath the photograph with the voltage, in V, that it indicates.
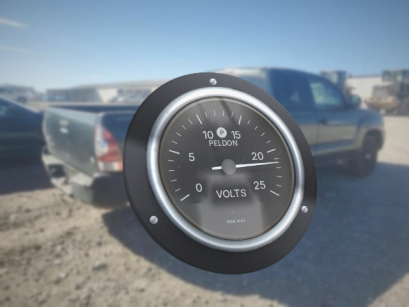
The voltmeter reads 21.5 V
